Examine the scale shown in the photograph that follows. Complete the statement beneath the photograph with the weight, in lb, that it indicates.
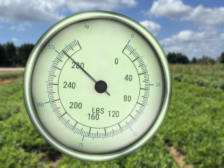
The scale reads 280 lb
